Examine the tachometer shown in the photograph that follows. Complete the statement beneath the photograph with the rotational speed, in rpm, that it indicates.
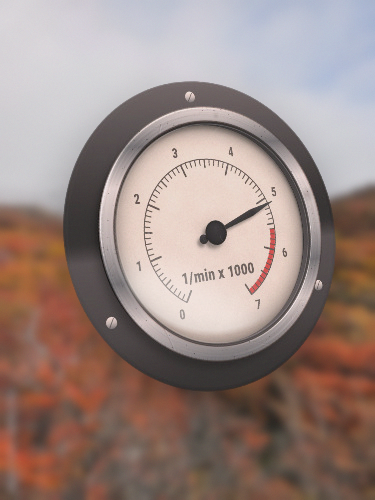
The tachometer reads 5100 rpm
